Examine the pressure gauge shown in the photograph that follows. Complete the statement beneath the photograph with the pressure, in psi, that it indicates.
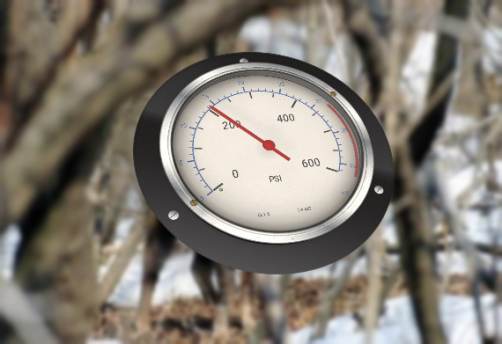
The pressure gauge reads 200 psi
